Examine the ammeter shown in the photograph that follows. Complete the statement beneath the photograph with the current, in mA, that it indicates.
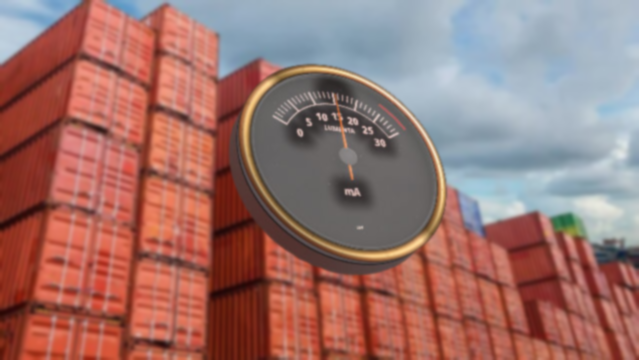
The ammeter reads 15 mA
